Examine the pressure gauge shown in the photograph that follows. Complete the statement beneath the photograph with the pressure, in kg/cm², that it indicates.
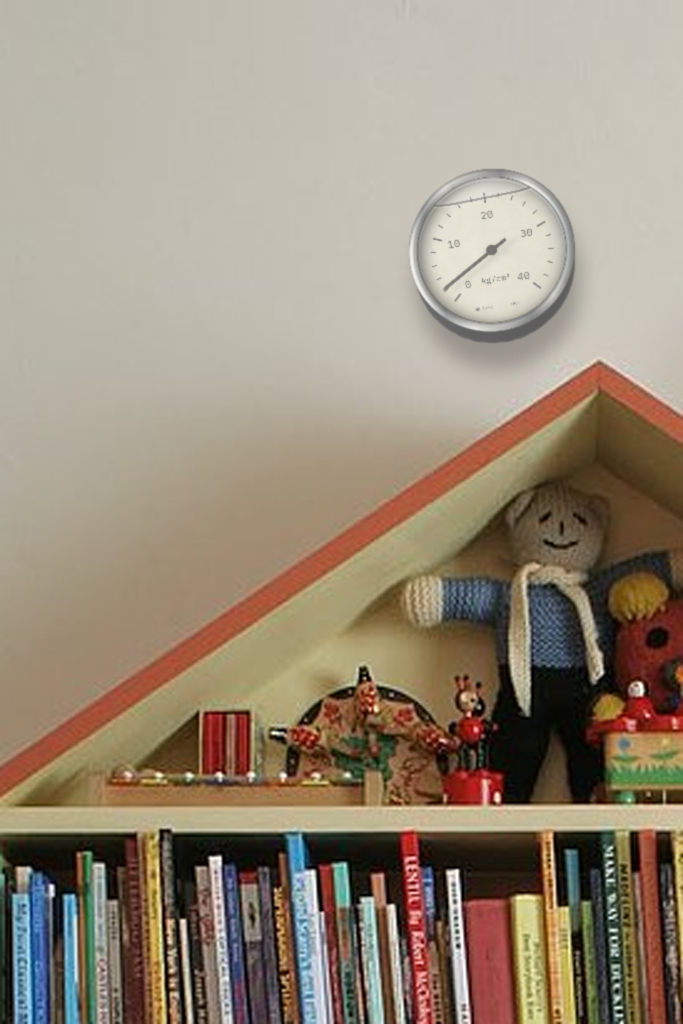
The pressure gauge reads 2 kg/cm²
